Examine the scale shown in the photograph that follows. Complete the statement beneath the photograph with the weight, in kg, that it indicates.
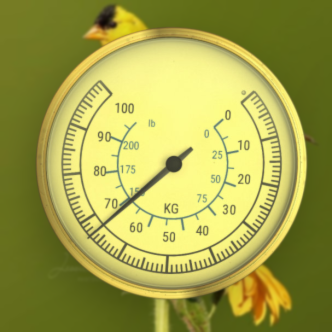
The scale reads 67 kg
